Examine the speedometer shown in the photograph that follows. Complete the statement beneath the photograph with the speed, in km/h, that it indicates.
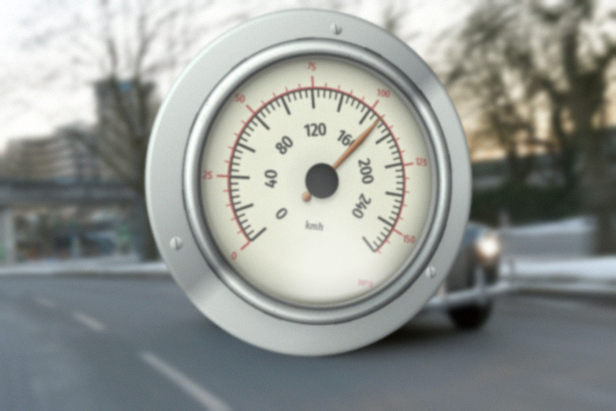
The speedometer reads 168 km/h
